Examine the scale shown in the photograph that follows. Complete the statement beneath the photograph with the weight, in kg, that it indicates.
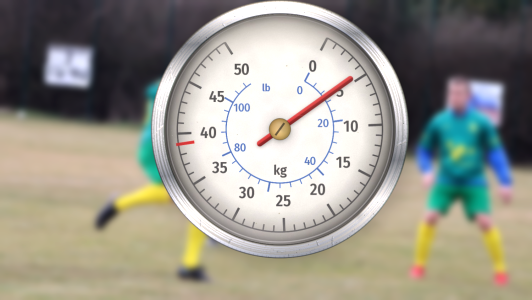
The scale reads 4.5 kg
